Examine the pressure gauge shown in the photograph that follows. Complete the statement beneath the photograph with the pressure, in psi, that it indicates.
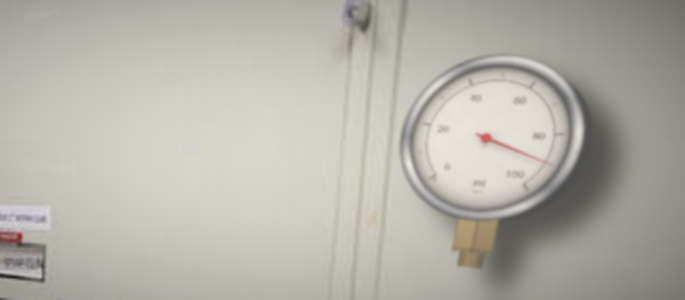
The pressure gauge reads 90 psi
